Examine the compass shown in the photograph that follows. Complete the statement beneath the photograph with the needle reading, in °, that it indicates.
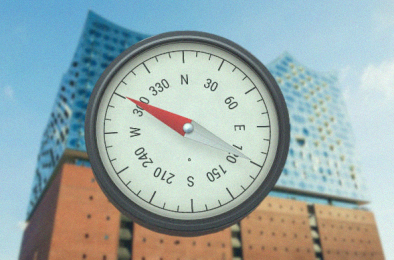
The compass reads 300 °
